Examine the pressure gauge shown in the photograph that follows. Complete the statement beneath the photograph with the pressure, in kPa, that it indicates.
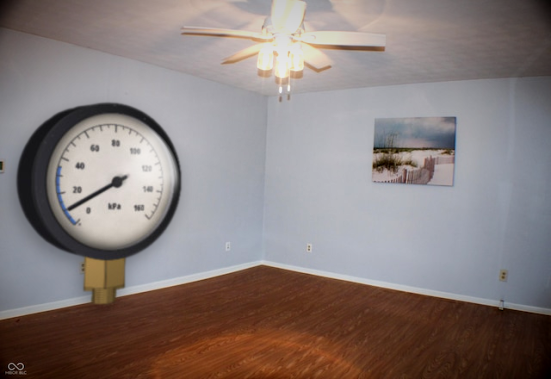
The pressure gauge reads 10 kPa
